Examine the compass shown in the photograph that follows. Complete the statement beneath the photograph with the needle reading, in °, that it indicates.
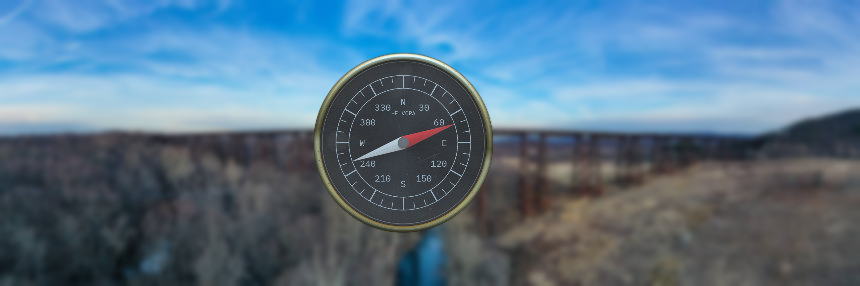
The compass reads 70 °
